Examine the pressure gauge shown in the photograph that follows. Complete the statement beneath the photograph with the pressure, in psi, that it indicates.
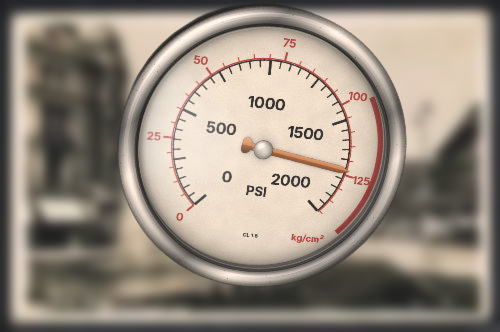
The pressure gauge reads 1750 psi
